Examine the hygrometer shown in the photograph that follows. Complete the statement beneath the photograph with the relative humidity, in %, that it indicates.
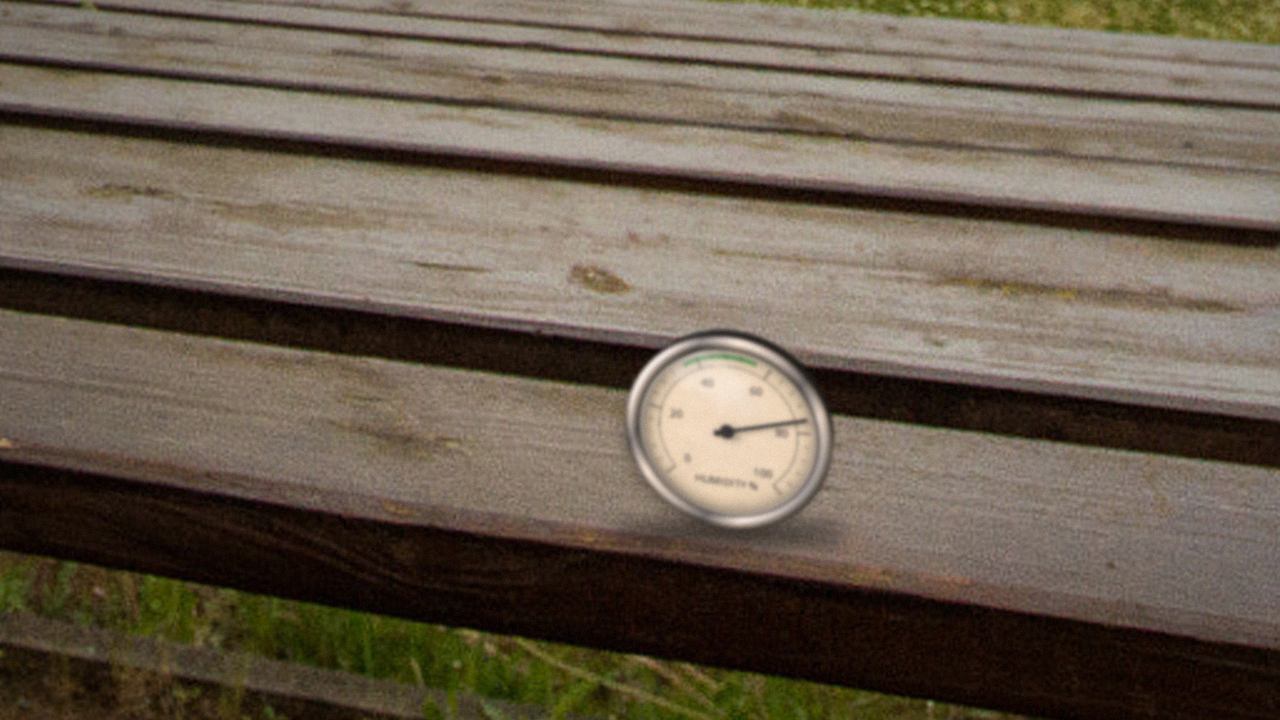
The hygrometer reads 76 %
